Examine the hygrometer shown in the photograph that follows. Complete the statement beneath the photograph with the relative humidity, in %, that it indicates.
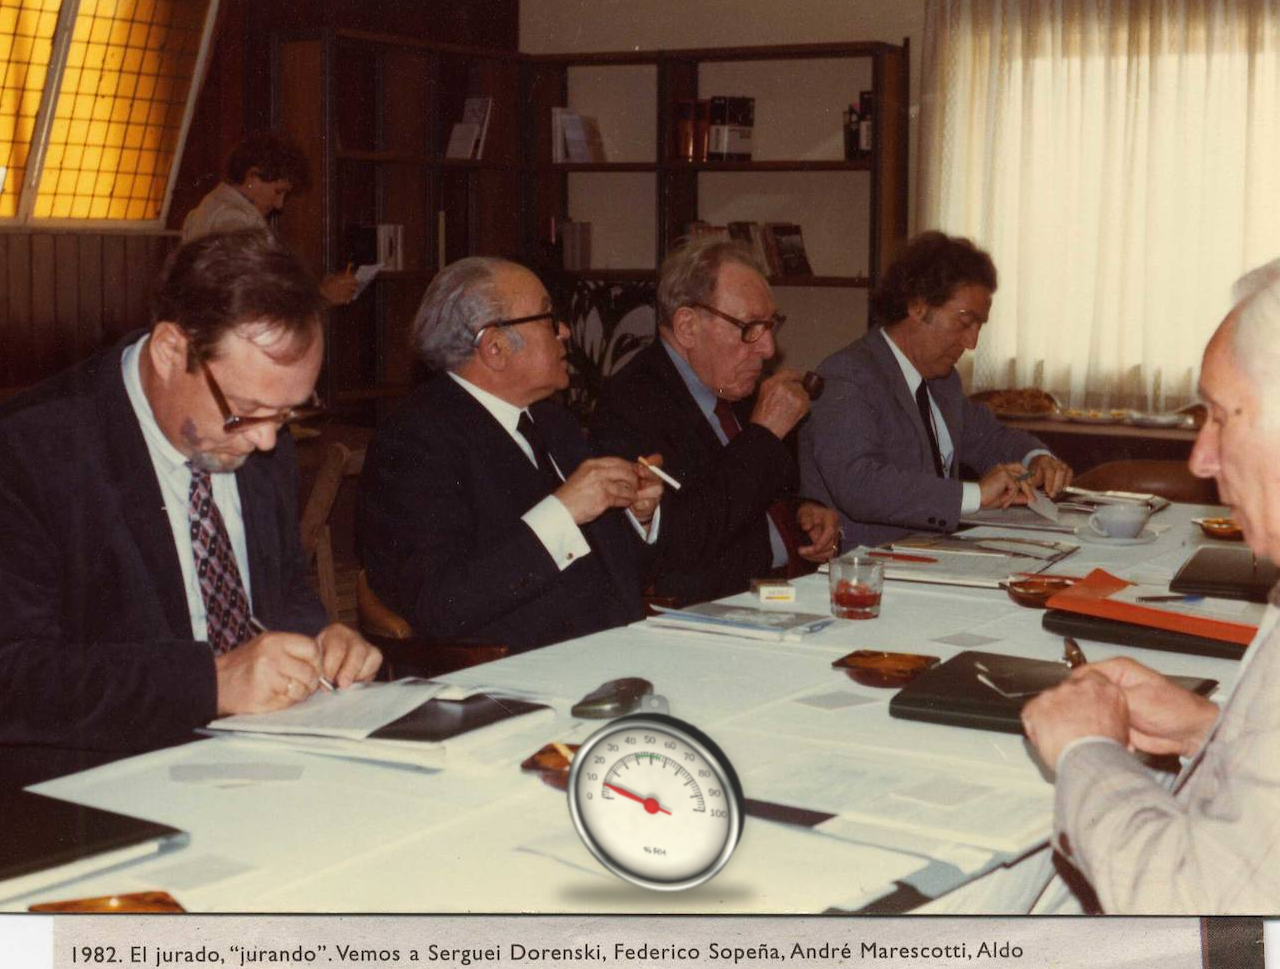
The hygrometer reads 10 %
